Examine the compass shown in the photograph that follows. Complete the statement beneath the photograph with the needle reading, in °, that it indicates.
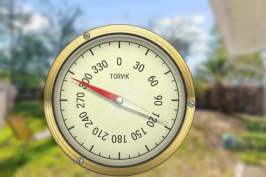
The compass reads 295 °
